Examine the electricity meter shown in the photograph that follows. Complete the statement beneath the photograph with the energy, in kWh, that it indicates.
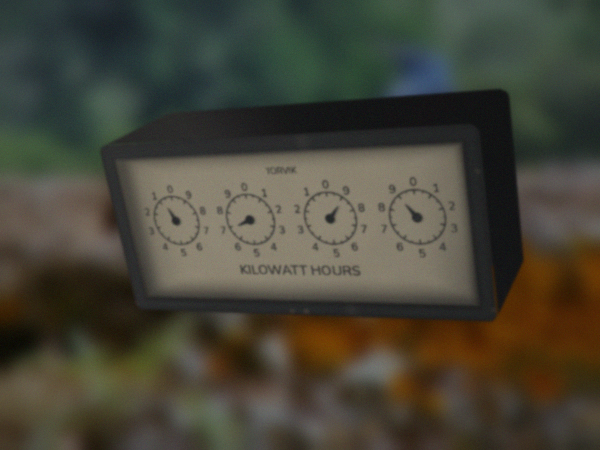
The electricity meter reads 689 kWh
